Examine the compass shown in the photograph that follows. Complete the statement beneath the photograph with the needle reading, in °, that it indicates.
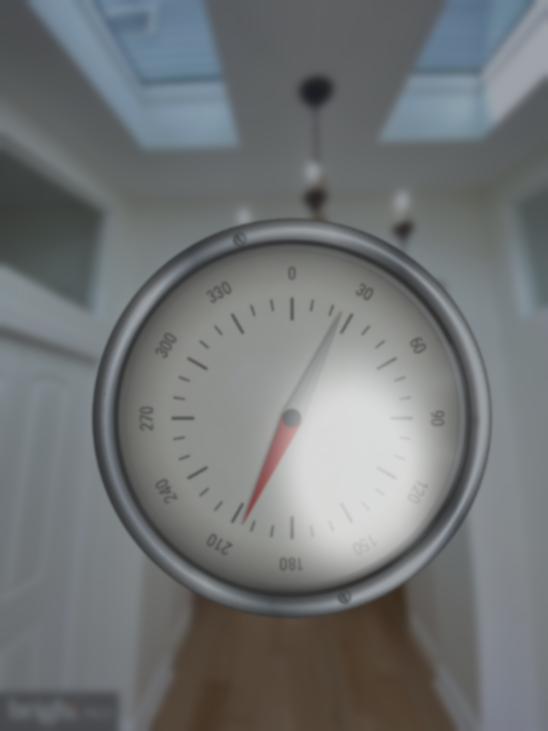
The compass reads 205 °
